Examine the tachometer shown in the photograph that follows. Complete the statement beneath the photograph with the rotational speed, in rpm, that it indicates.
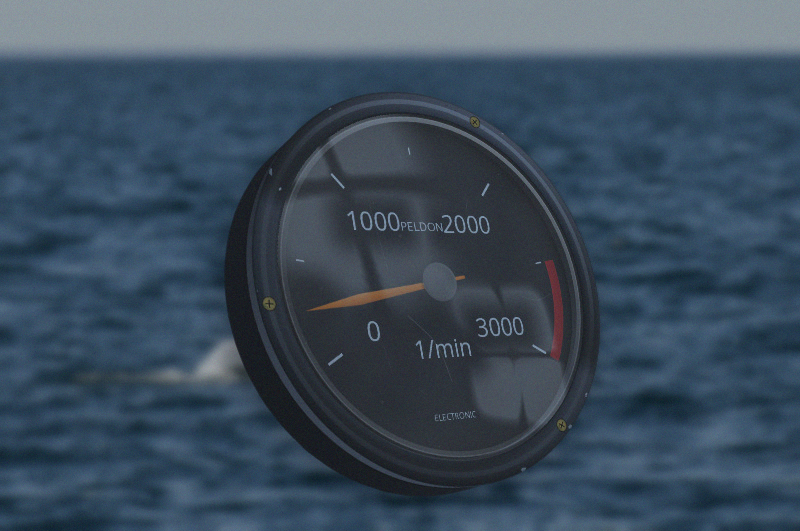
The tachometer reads 250 rpm
